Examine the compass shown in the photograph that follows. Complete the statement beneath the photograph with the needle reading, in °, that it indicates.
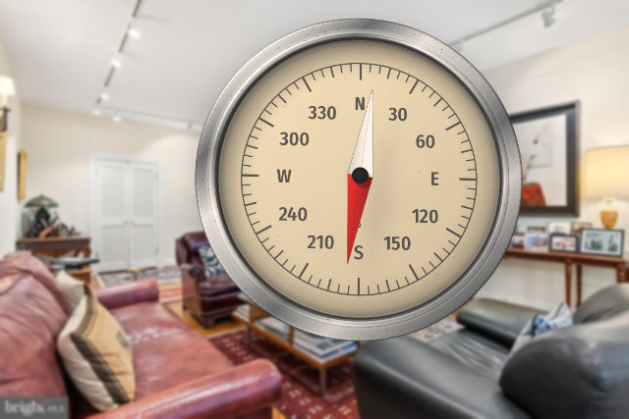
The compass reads 187.5 °
